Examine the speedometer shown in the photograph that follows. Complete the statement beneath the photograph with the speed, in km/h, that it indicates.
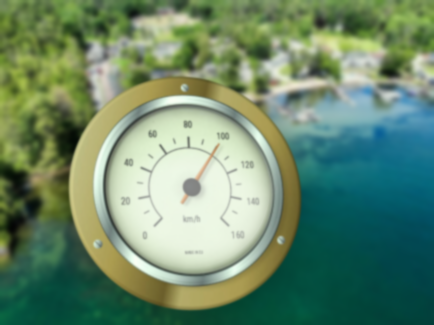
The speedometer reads 100 km/h
